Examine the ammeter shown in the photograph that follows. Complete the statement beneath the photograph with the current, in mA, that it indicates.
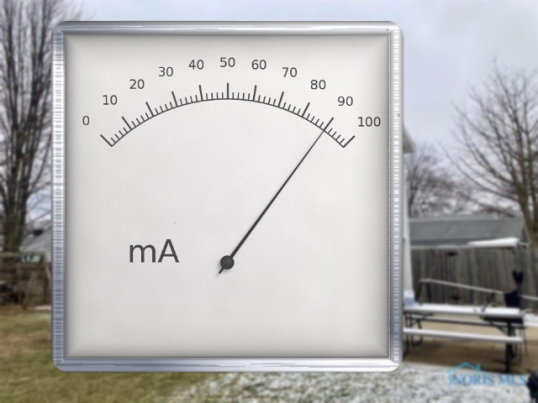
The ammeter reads 90 mA
